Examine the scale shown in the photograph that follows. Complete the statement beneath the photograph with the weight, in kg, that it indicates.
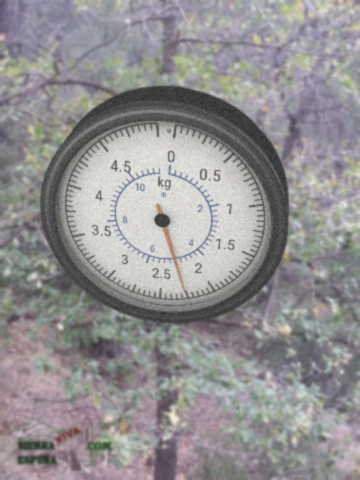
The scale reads 2.25 kg
